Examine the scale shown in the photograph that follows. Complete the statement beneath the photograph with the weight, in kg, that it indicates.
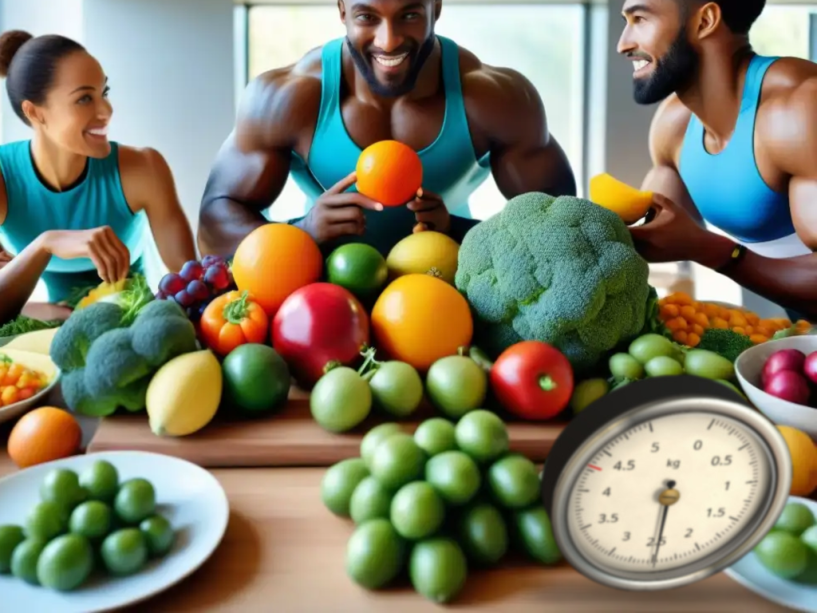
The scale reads 2.5 kg
